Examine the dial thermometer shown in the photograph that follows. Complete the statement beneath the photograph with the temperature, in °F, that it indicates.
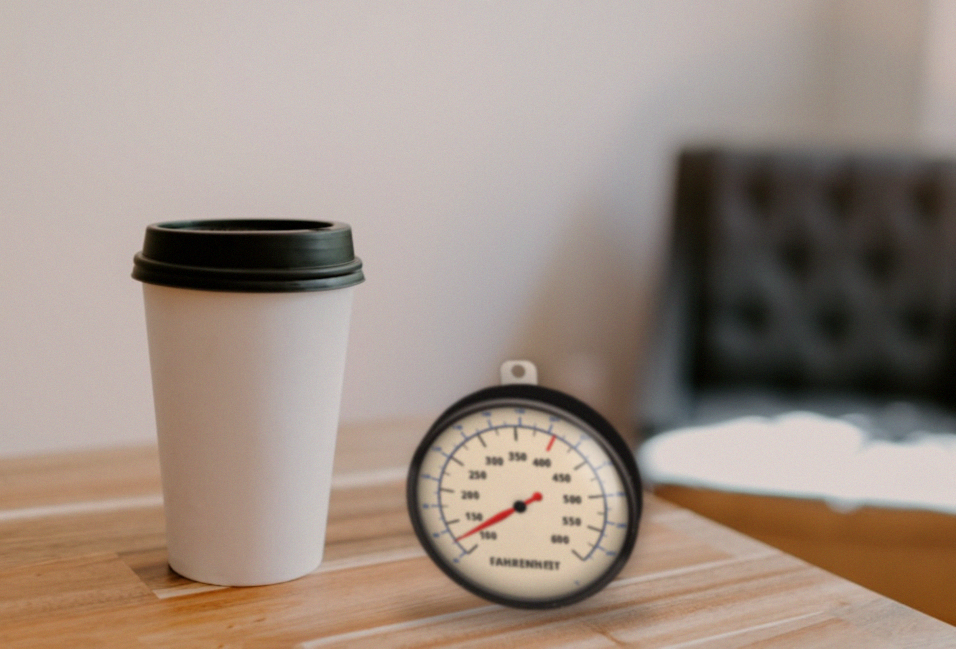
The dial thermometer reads 125 °F
